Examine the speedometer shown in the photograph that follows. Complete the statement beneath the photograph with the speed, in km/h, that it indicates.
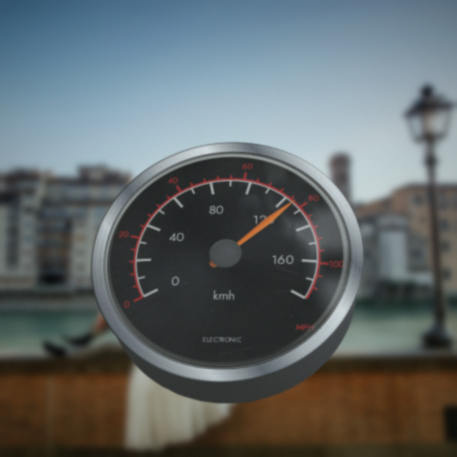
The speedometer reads 125 km/h
